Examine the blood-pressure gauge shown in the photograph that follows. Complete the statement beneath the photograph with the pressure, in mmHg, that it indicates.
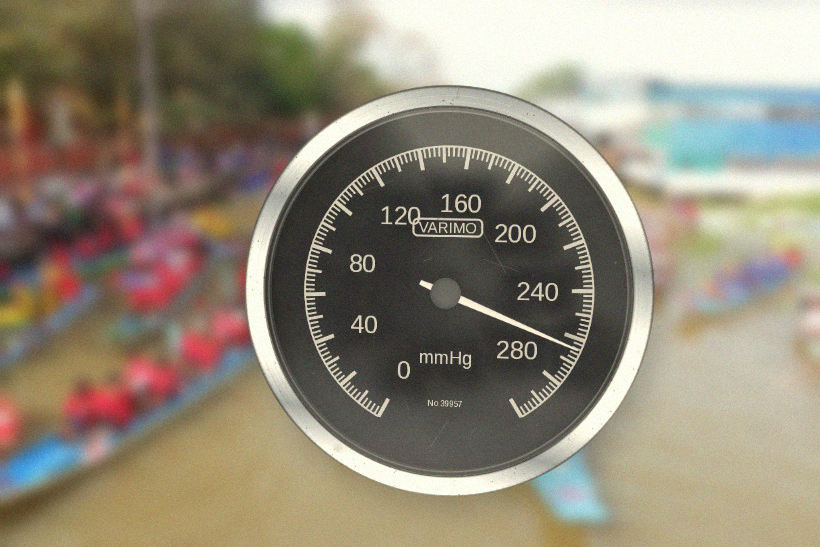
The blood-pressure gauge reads 264 mmHg
